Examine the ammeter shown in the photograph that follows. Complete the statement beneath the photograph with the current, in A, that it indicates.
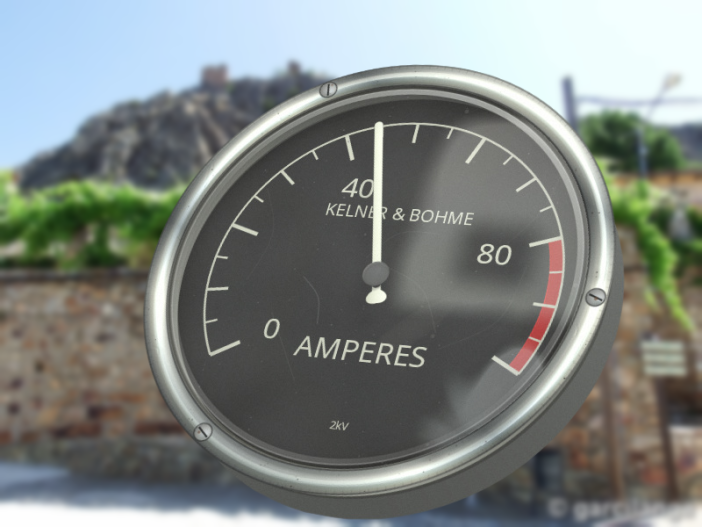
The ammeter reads 45 A
